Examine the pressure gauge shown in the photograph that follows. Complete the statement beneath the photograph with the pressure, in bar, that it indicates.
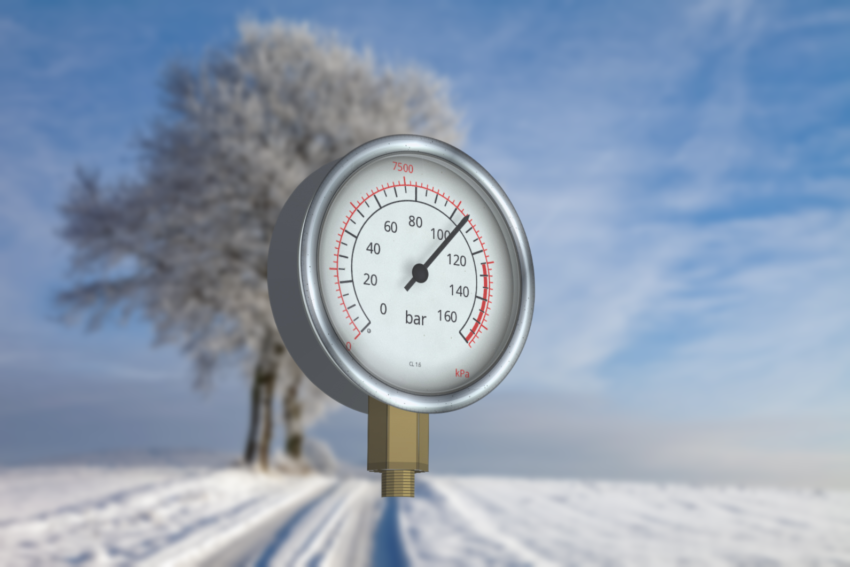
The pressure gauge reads 105 bar
